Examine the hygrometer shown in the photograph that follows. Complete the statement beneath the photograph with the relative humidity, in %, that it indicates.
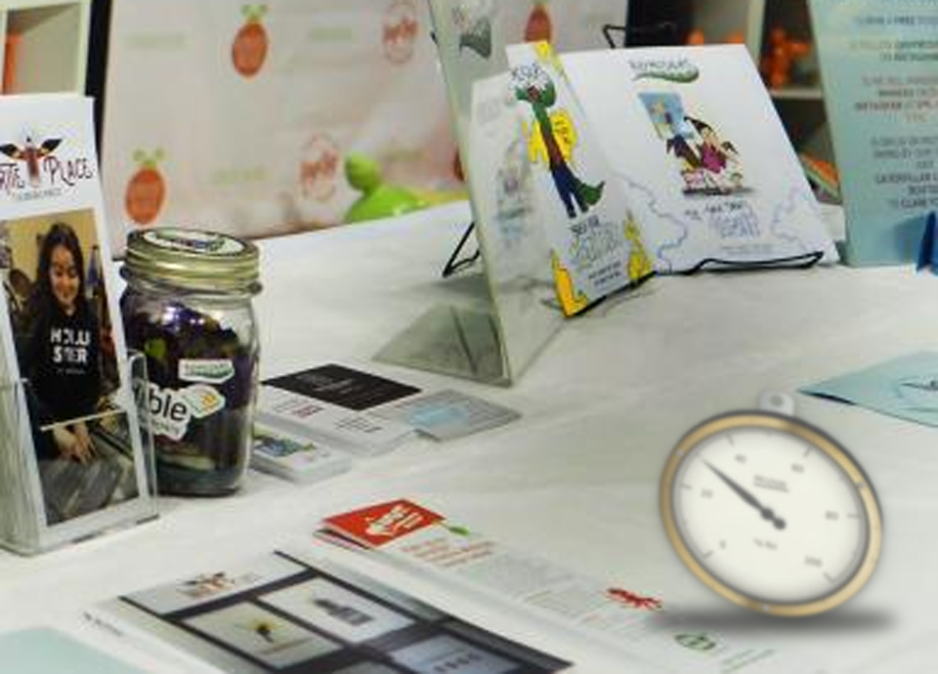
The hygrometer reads 30 %
